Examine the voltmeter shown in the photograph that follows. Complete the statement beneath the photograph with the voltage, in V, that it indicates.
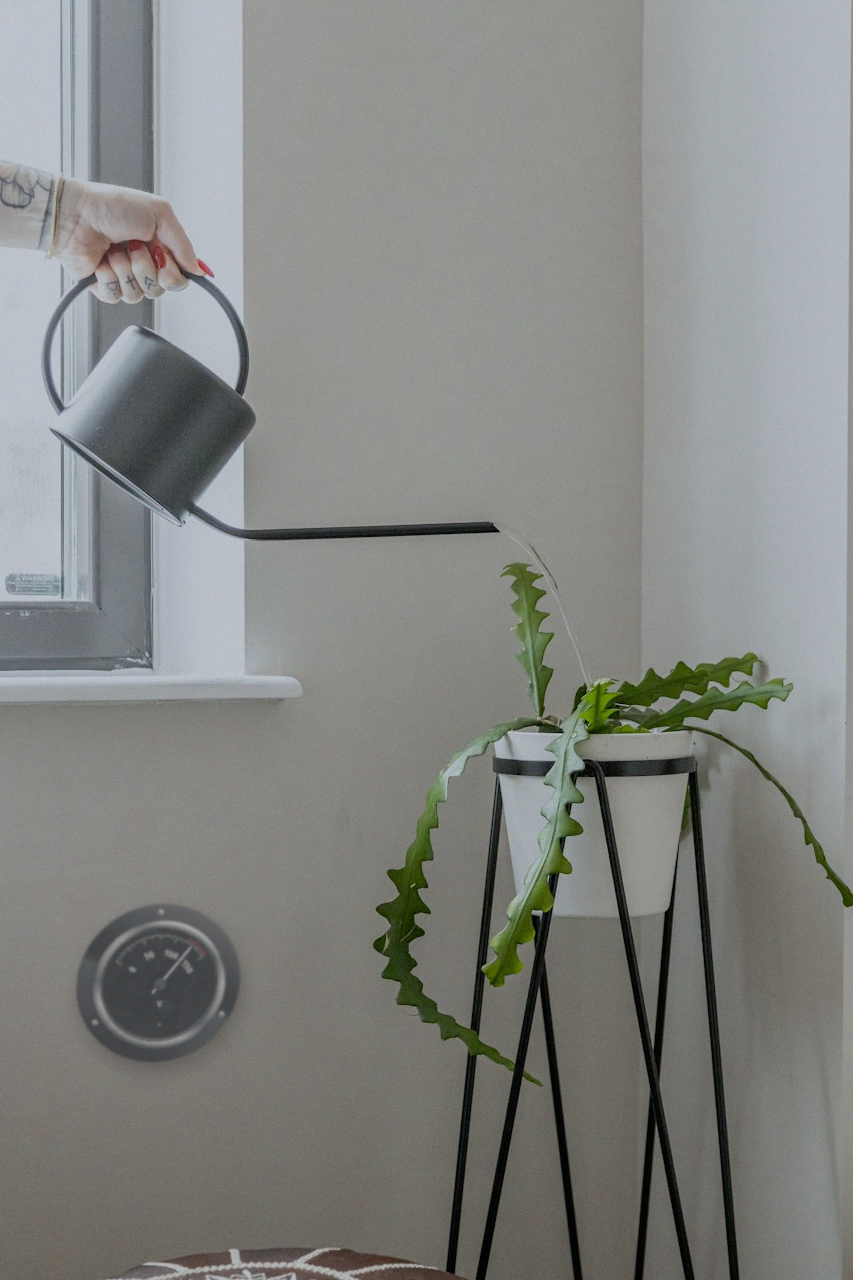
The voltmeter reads 125 V
